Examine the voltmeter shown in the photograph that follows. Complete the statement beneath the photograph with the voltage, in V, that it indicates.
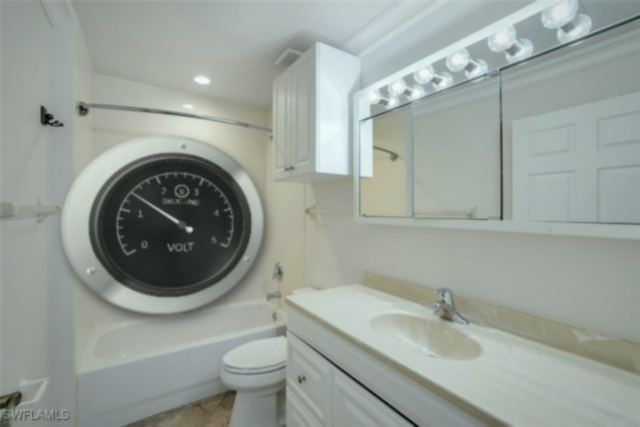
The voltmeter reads 1.4 V
